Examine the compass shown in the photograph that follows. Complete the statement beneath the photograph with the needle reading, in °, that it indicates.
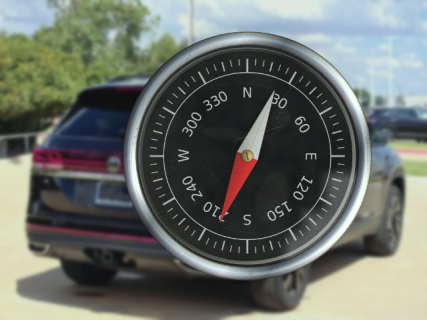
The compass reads 202.5 °
